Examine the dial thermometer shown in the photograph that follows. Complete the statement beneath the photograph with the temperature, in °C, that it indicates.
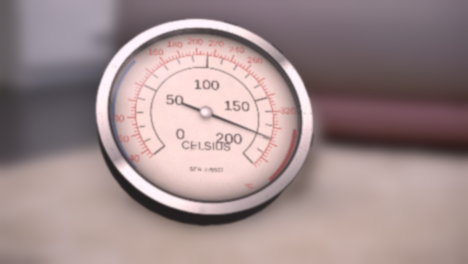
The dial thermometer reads 180 °C
